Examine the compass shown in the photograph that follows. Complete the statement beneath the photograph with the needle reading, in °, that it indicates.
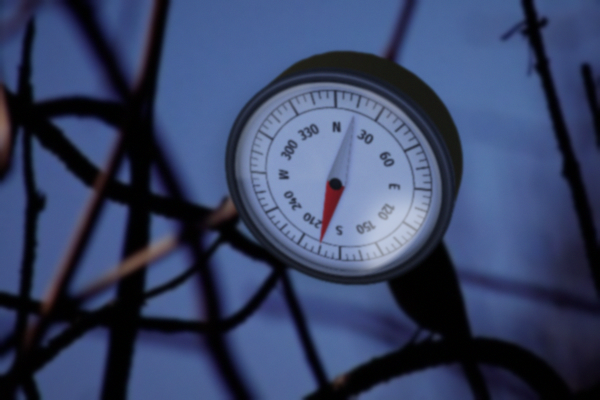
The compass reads 195 °
